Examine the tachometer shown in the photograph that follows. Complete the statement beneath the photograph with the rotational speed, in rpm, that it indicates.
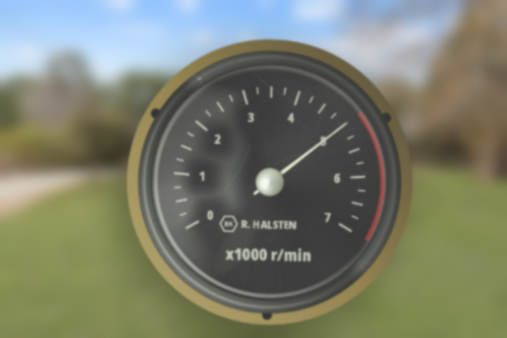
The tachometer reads 5000 rpm
